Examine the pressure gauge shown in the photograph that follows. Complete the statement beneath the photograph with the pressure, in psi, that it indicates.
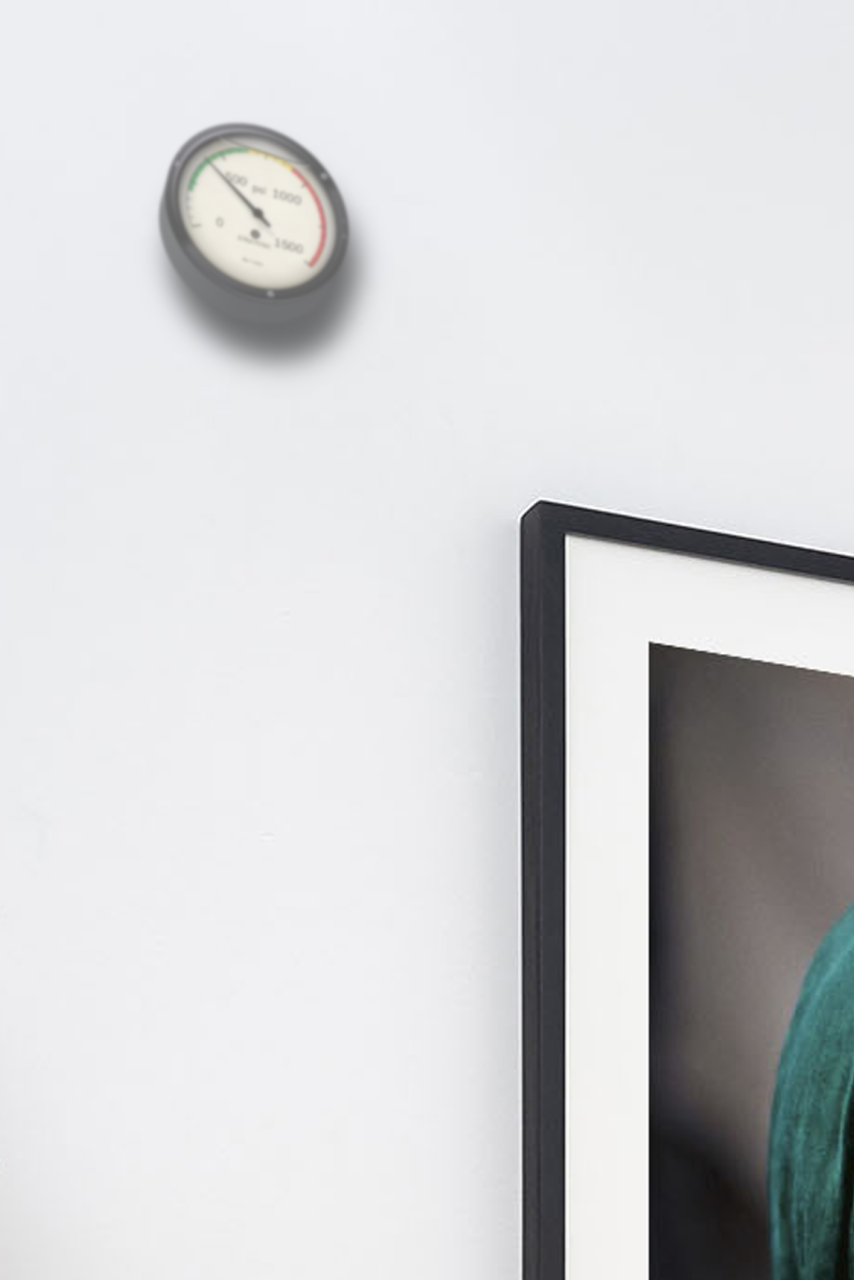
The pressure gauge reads 400 psi
